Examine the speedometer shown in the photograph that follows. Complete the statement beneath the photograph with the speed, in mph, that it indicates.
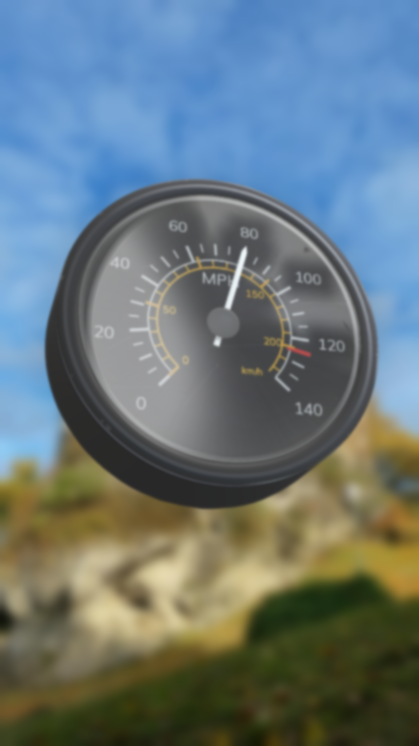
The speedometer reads 80 mph
